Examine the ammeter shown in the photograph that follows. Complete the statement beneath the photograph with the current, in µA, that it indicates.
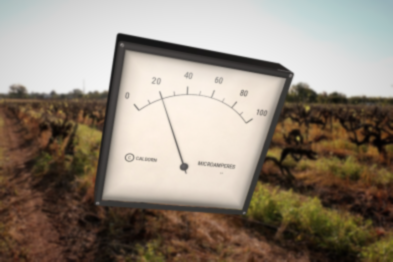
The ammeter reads 20 µA
